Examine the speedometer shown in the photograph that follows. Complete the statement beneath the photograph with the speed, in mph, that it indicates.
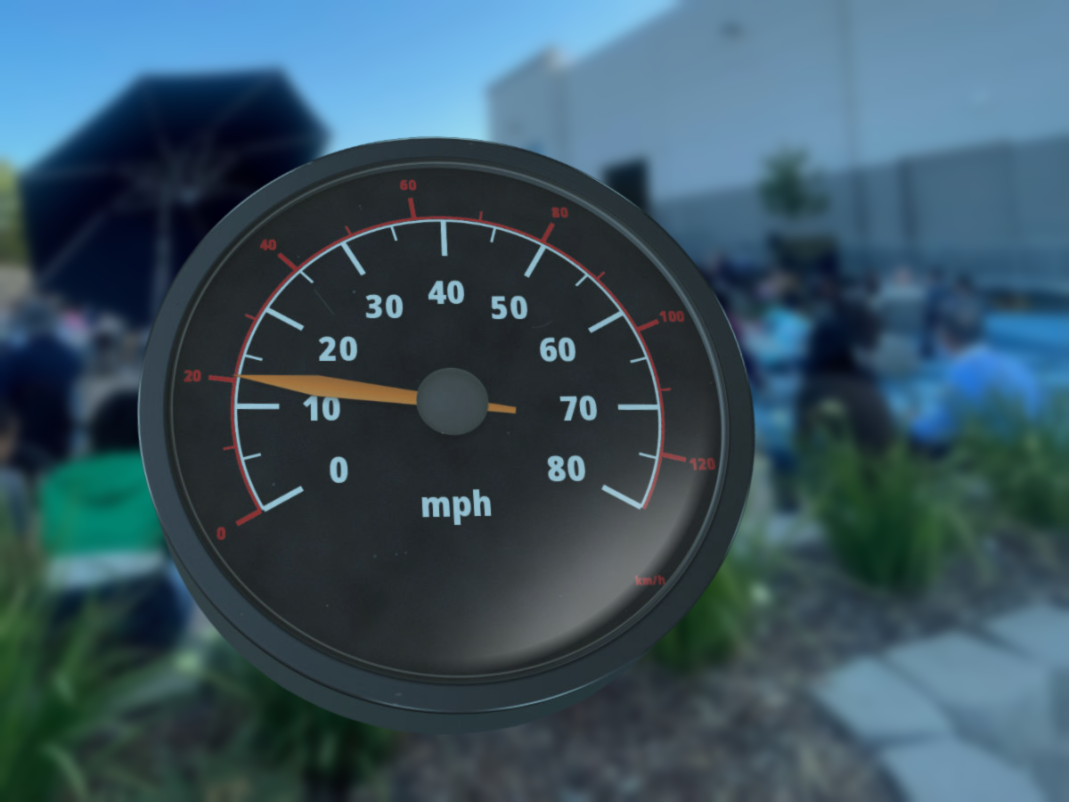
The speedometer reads 12.5 mph
